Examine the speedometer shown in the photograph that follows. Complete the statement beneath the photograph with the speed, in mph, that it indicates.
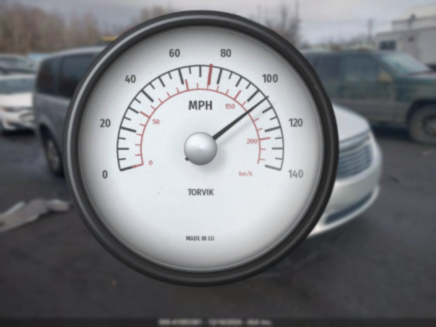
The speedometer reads 105 mph
